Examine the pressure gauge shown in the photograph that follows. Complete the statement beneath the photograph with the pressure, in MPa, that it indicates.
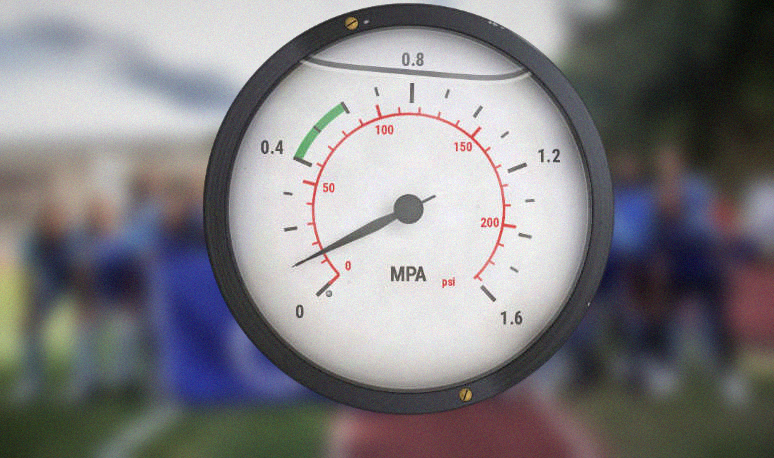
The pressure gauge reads 0.1 MPa
